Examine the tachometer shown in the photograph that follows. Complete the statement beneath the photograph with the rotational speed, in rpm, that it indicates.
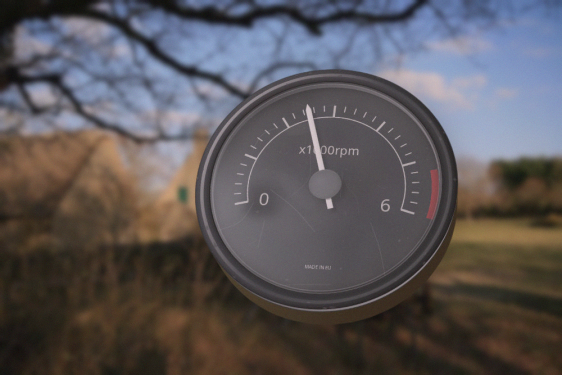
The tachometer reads 2500 rpm
